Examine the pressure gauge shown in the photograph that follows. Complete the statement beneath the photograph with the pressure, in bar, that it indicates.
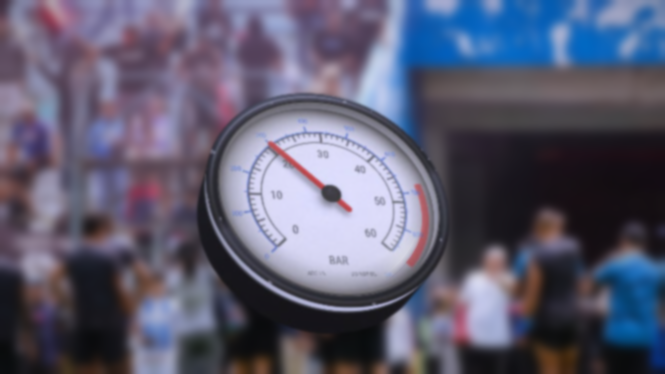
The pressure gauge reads 20 bar
